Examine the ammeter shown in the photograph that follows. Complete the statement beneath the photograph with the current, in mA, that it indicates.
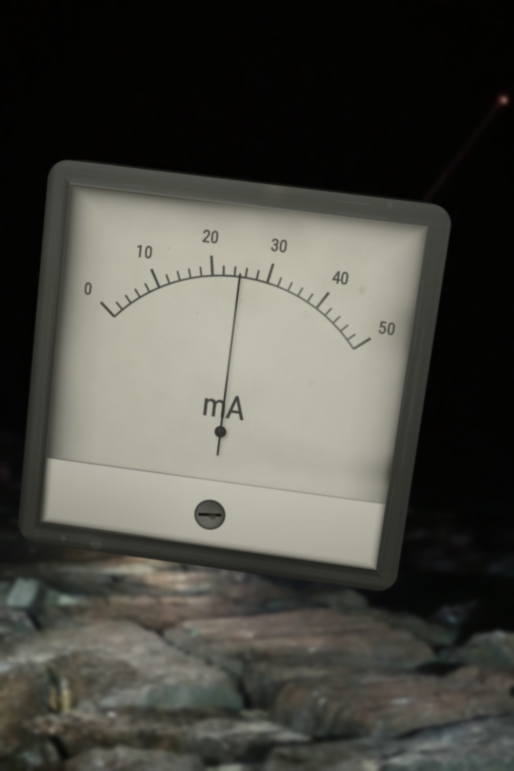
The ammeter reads 25 mA
